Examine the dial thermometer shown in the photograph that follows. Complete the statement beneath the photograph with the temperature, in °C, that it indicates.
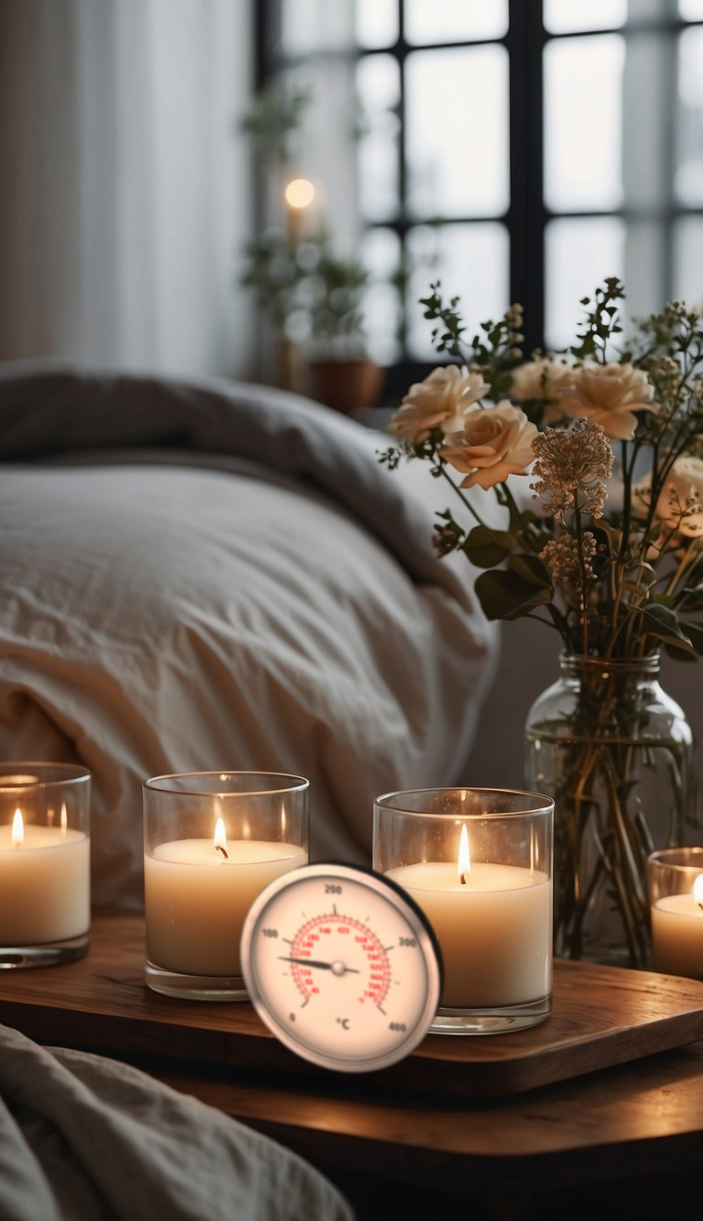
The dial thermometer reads 75 °C
